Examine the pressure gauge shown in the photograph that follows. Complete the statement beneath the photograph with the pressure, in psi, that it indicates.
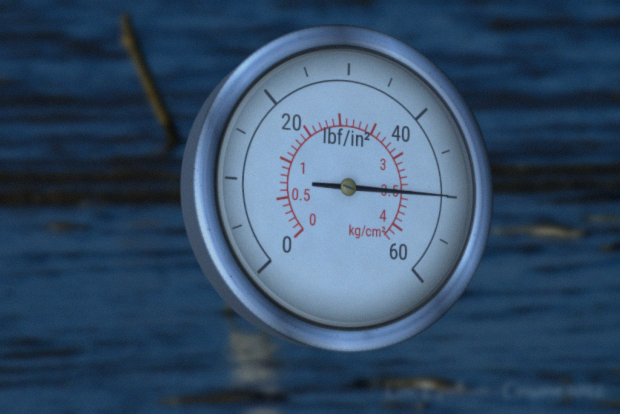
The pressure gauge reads 50 psi
